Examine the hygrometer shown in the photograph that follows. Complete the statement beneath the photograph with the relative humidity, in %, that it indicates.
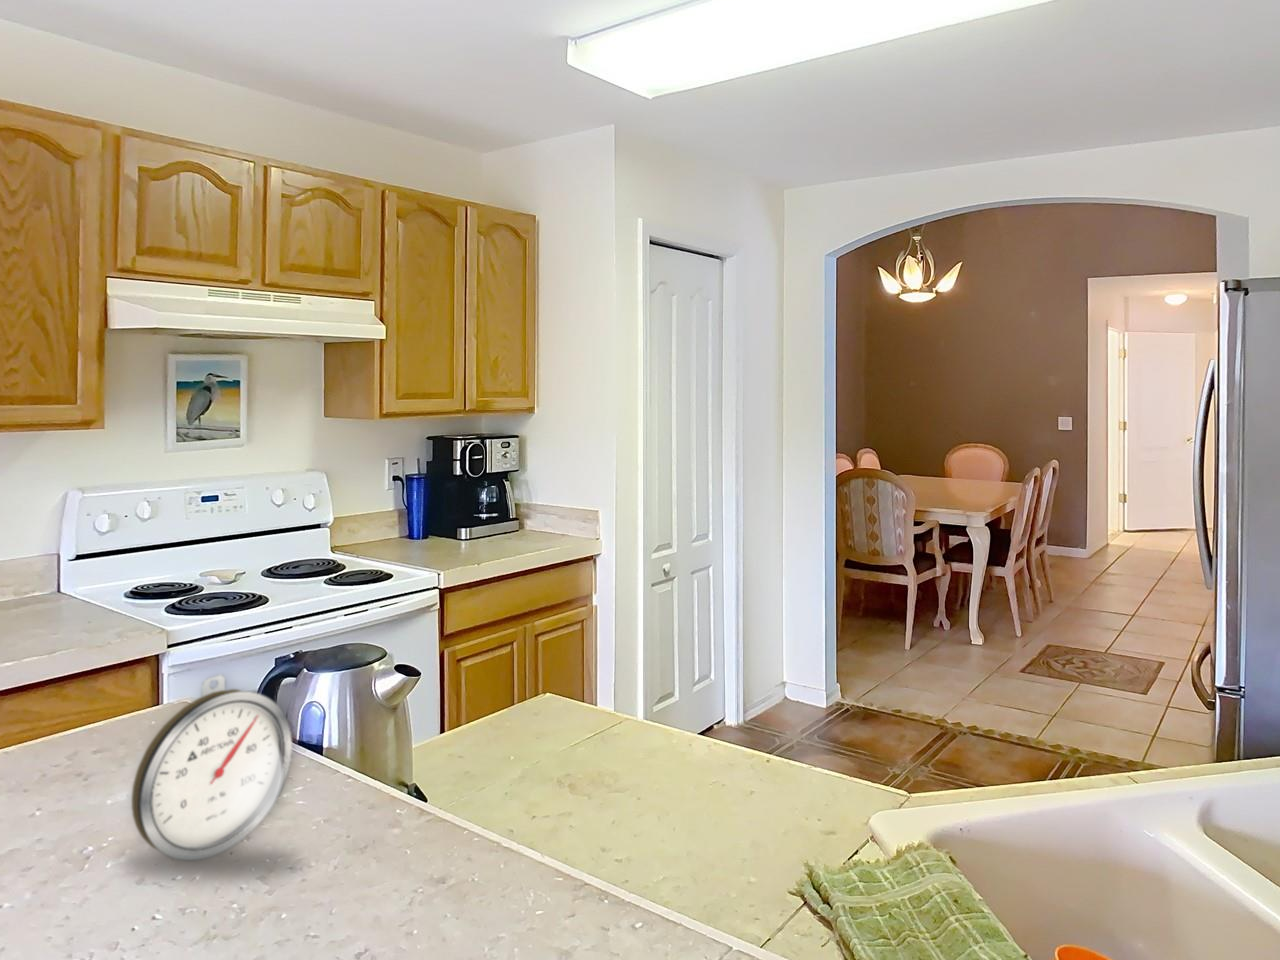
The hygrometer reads 68 %
